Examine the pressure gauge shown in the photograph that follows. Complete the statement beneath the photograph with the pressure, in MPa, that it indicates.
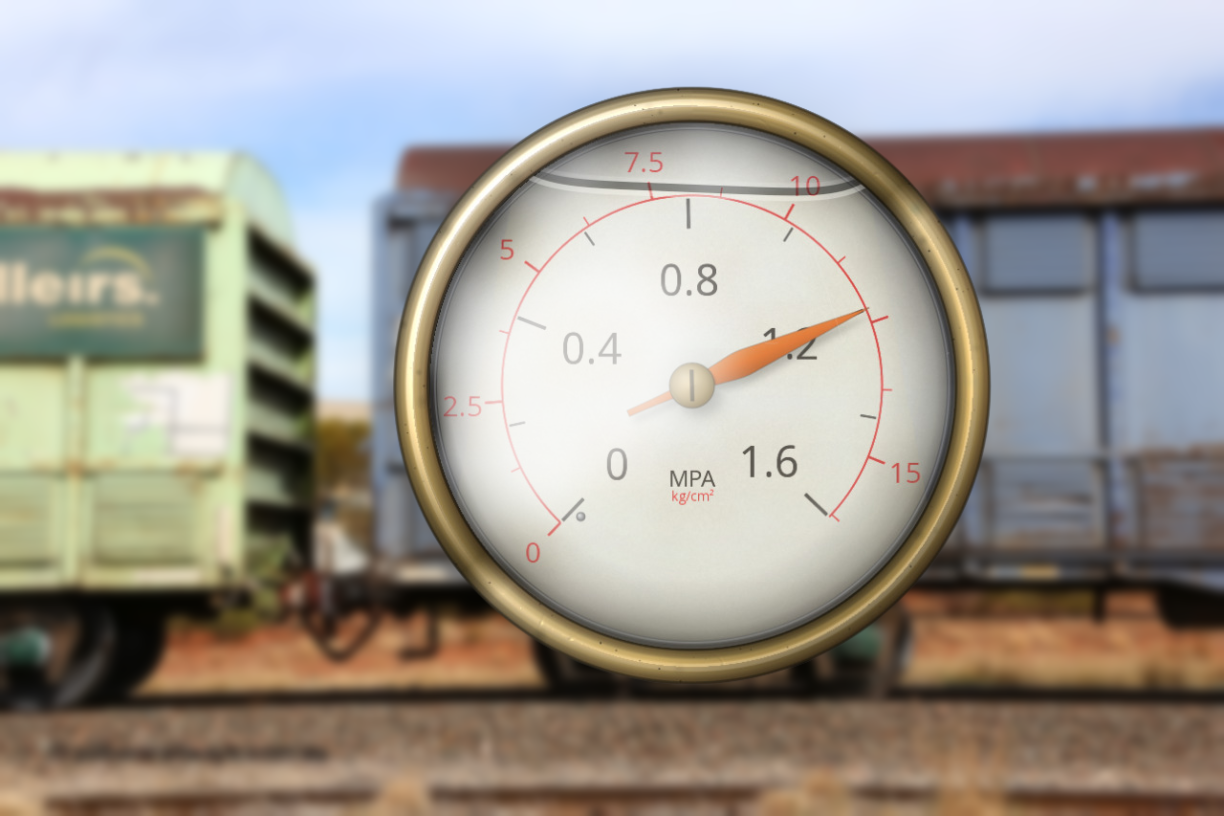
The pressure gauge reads 1.2 MPa
